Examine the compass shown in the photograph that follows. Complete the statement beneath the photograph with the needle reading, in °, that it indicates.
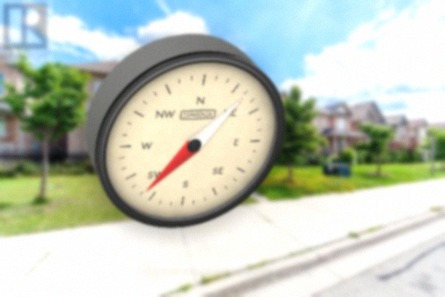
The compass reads 220 °
